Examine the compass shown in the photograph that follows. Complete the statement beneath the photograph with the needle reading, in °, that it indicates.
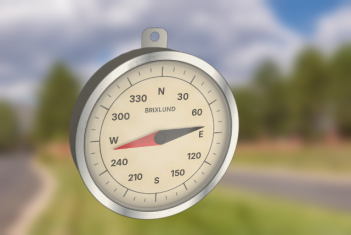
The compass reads 260 °
